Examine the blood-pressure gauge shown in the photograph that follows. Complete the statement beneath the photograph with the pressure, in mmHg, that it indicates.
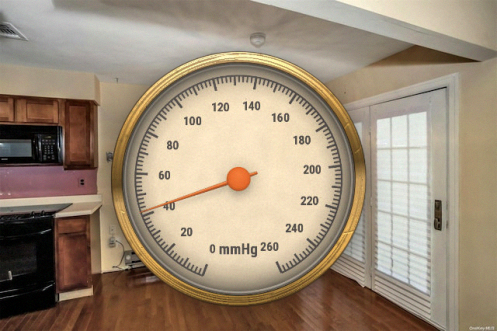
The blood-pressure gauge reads 42 mmHg
